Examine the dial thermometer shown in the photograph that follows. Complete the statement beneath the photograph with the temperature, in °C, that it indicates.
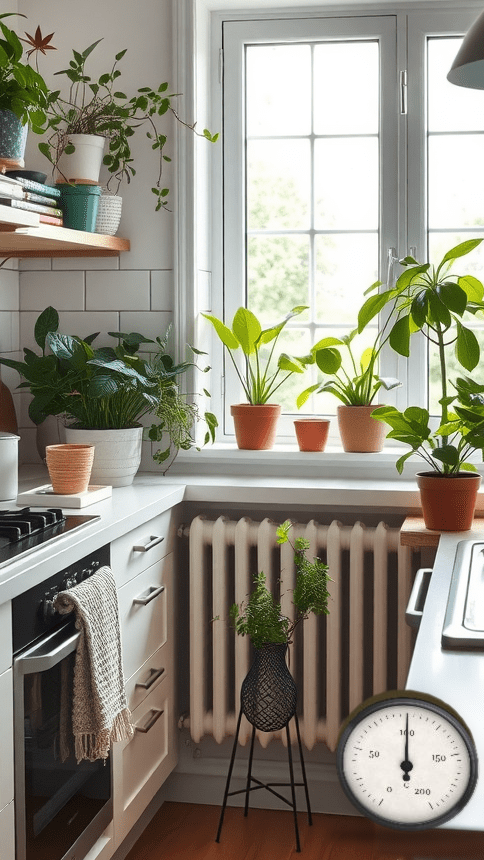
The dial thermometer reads 100 °C
